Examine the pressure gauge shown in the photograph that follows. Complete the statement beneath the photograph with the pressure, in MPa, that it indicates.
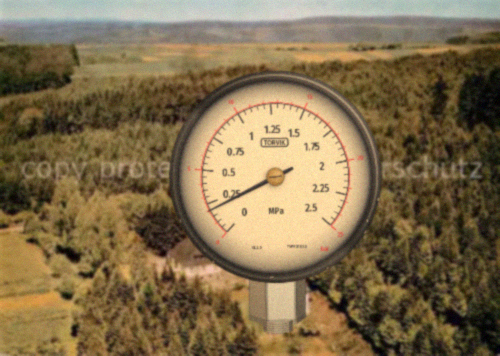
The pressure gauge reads 0.2 MPa
